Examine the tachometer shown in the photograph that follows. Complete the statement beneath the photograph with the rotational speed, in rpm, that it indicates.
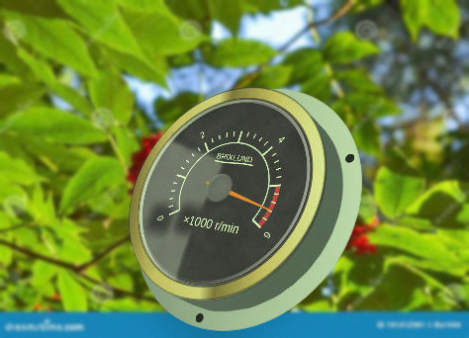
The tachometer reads 5600 rpm
